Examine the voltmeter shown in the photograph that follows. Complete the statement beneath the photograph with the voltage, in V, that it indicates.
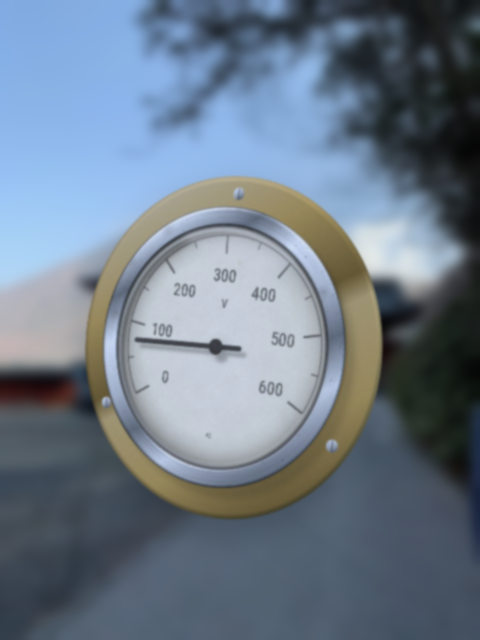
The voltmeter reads 75 V
